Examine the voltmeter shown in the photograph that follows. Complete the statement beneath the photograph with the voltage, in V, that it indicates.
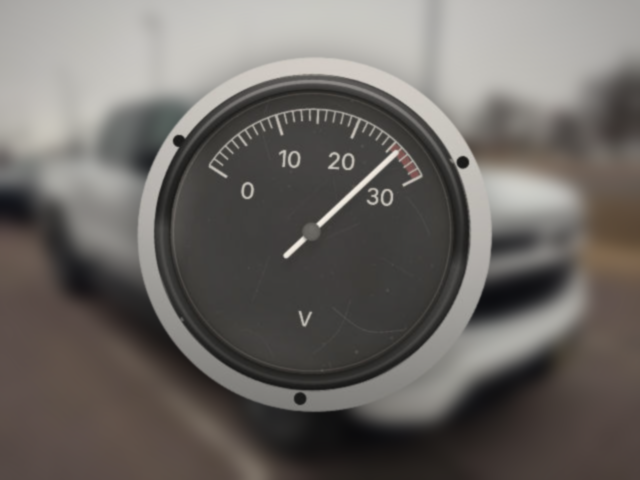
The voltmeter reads 26 V
